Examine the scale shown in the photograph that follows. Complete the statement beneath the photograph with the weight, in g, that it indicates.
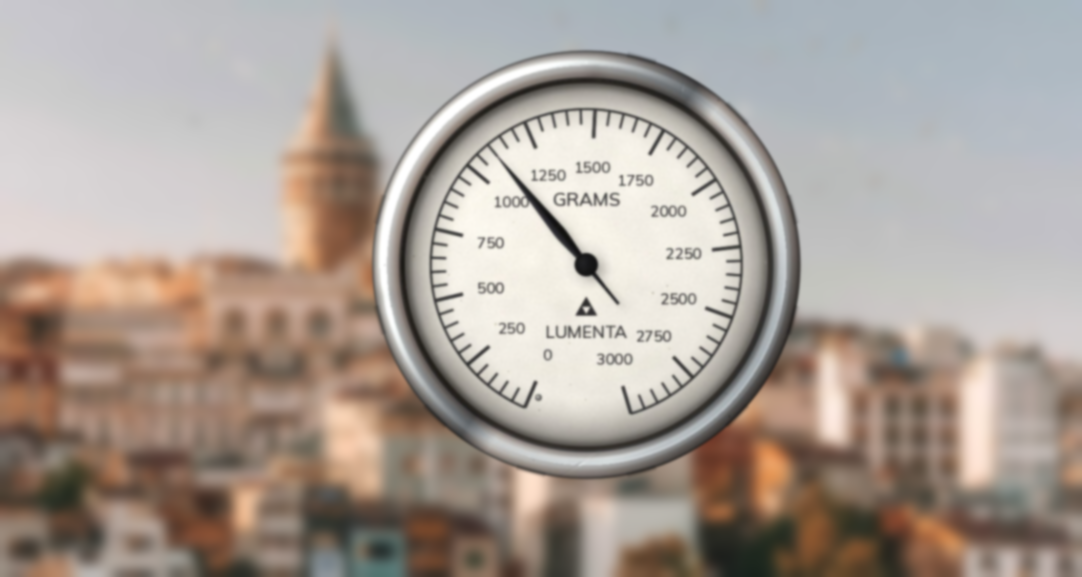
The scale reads 1100 g
